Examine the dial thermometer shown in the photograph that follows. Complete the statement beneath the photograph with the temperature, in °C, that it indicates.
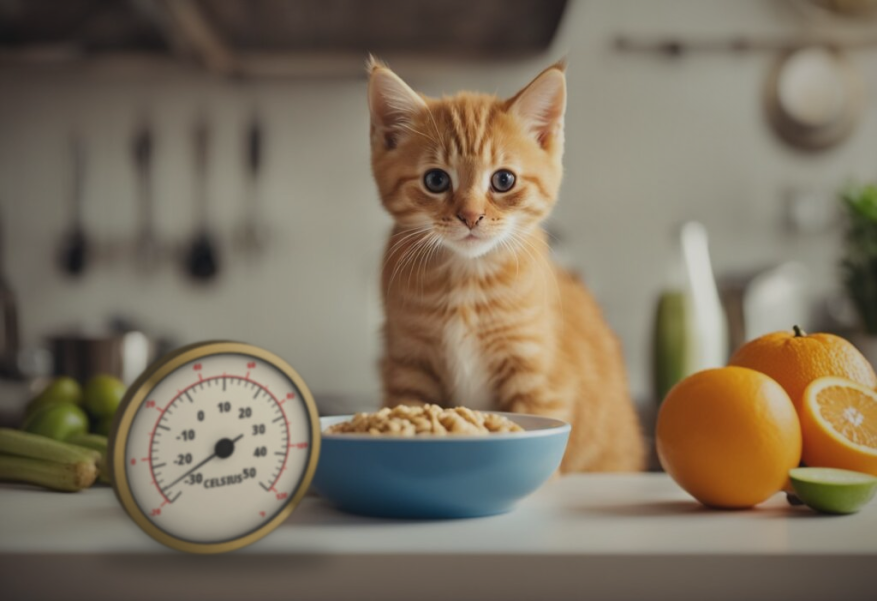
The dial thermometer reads -26 °C
